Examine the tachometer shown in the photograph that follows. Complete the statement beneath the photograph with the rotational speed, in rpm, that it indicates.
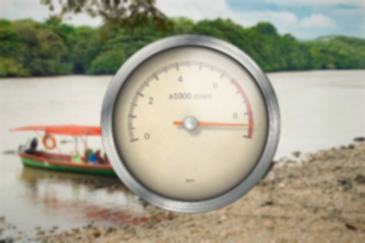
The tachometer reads 8500 rpm
